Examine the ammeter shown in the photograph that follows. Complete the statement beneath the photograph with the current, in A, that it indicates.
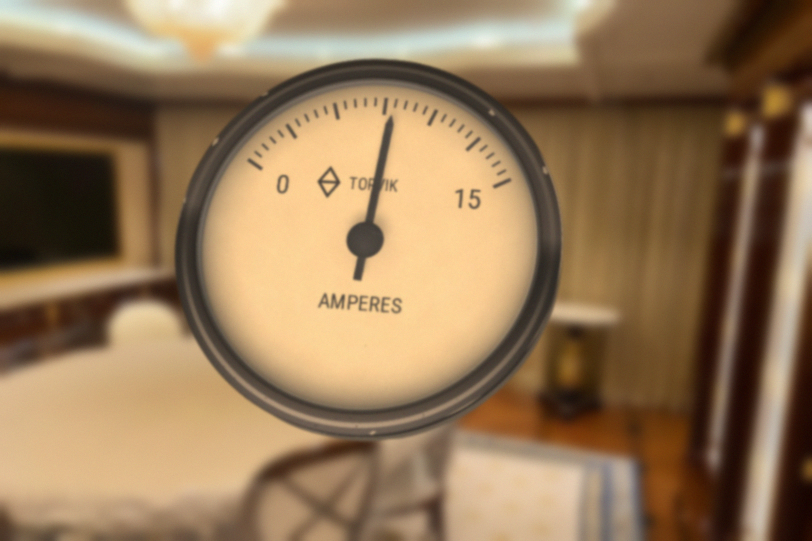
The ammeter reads 8 A
